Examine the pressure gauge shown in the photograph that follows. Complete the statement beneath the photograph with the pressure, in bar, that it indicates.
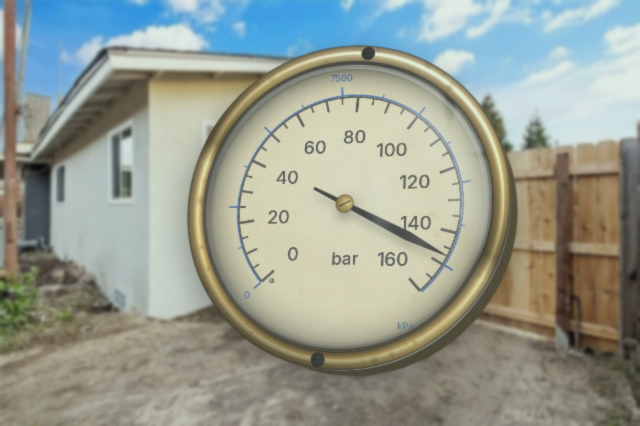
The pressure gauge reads 147.5 bar
